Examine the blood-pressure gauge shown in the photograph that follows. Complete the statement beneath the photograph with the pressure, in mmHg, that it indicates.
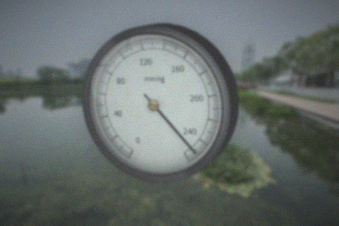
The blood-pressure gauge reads 250 mmHg
